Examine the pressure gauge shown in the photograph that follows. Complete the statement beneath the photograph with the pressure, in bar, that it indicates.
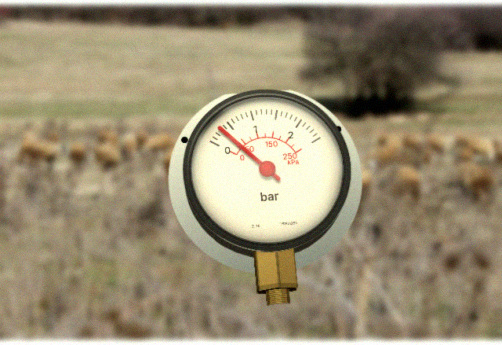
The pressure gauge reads 0.3 bar
